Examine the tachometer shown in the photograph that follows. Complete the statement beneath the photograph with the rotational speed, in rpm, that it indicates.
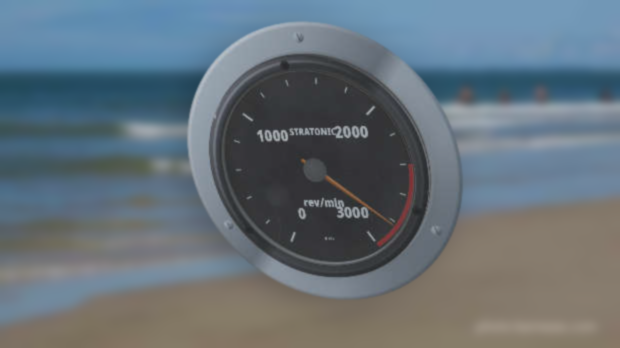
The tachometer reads 2800 rpm
